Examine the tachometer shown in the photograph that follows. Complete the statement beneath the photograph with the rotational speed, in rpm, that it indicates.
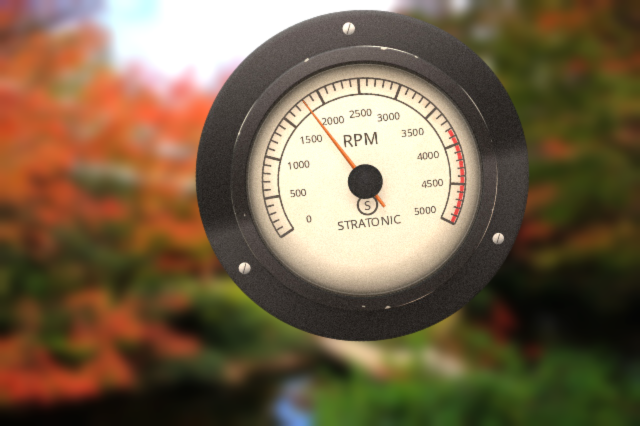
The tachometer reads 1800 rpm
